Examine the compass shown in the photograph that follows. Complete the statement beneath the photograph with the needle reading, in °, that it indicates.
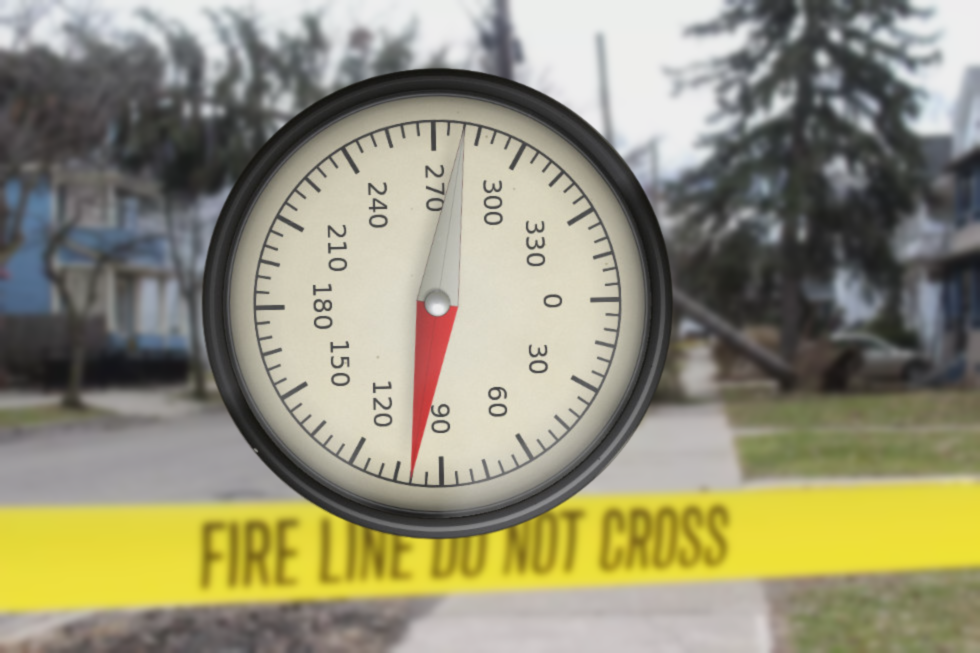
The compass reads 100 °
